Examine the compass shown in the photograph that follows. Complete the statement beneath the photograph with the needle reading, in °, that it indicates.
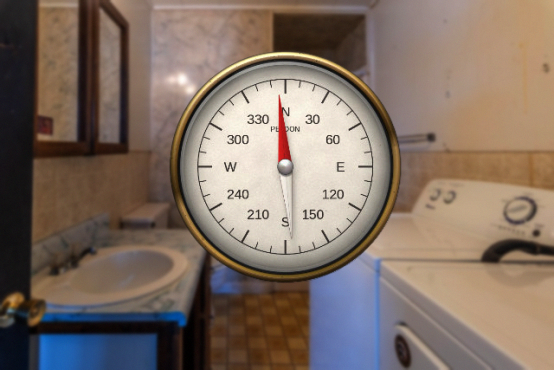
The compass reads 355 °
